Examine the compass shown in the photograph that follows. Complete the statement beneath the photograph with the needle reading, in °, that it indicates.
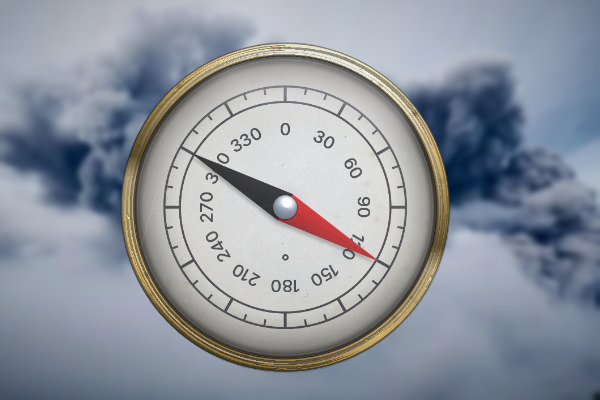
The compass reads 120 °
